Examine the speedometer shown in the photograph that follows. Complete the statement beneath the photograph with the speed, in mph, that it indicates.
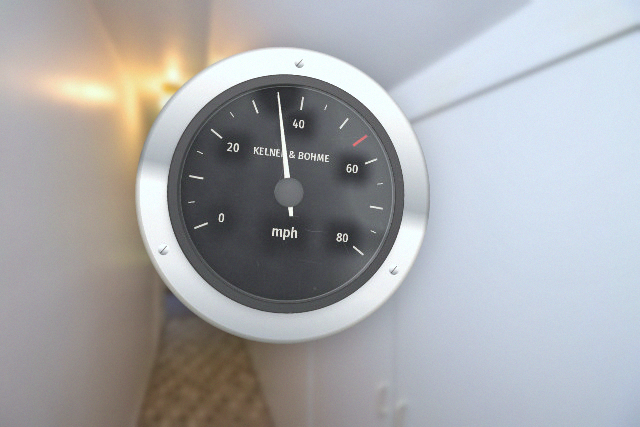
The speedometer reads 35 mph
